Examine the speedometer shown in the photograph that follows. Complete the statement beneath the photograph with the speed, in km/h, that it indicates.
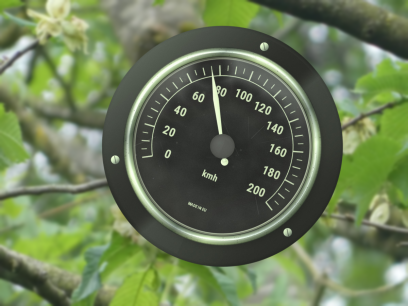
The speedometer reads 75 km/h
